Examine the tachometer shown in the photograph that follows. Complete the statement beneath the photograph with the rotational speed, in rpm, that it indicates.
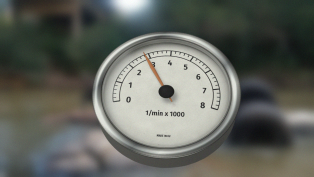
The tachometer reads 2800 rpm
